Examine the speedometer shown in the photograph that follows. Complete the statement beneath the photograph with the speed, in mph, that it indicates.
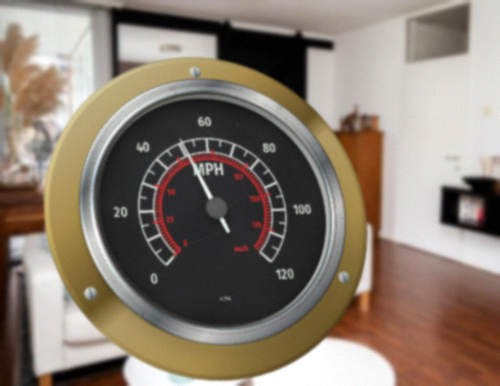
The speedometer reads 50 mph
